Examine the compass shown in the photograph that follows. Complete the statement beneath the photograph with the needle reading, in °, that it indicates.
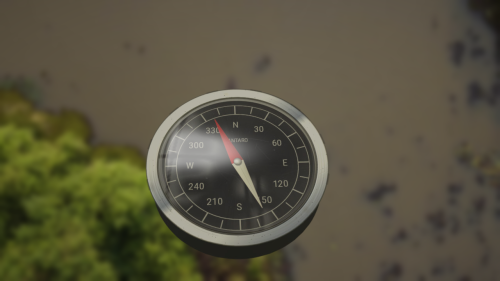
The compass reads 337.5 °
